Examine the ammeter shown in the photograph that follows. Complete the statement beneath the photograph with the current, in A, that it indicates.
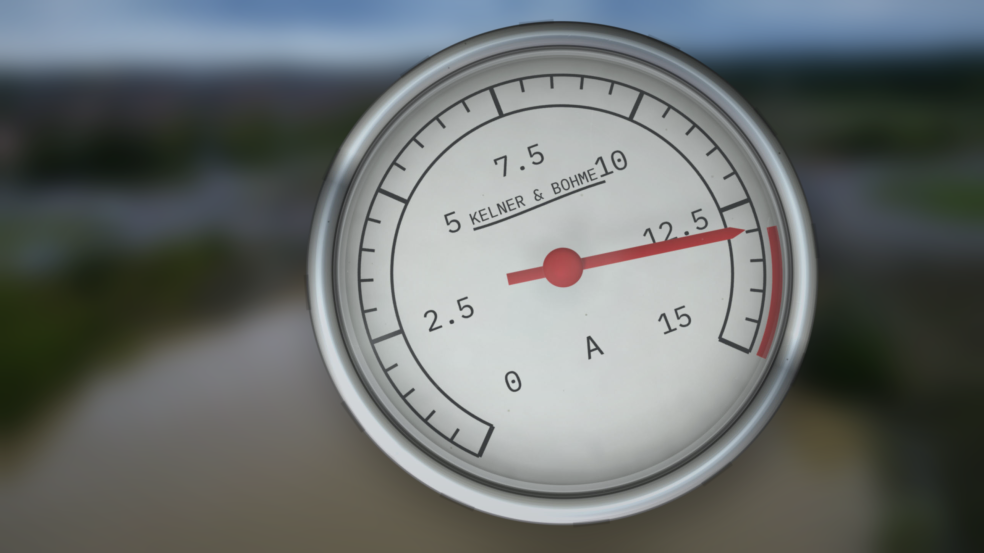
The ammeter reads 13 A
